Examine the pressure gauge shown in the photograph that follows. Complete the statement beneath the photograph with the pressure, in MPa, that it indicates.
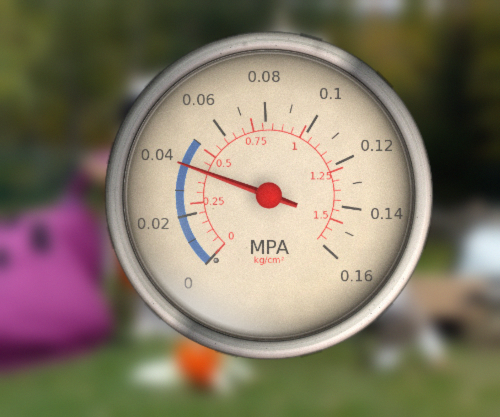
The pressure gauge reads 0.04 MPa
